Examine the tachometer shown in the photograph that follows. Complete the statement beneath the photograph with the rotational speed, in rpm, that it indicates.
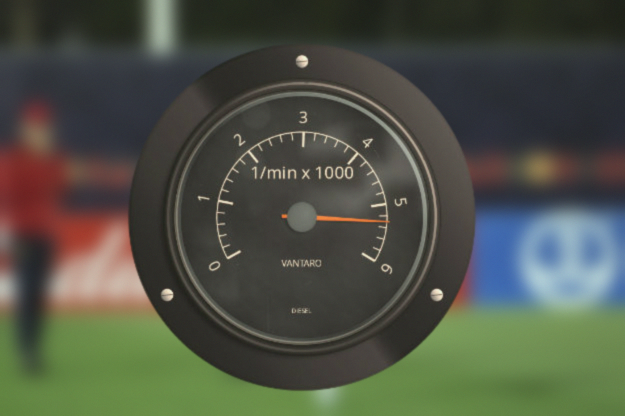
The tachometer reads 5300 rpm
